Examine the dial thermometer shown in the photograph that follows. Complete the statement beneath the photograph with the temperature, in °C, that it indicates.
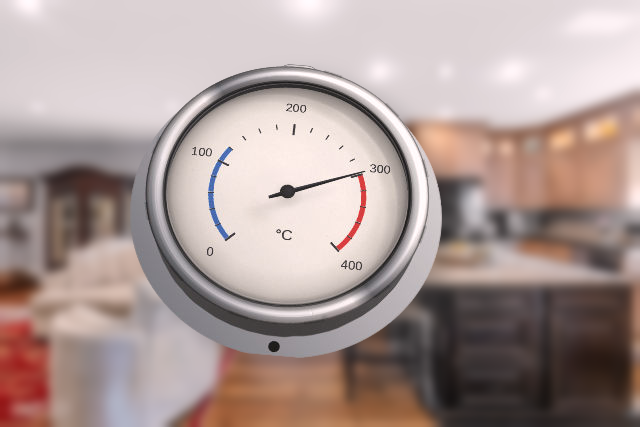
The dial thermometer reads 300 °C
